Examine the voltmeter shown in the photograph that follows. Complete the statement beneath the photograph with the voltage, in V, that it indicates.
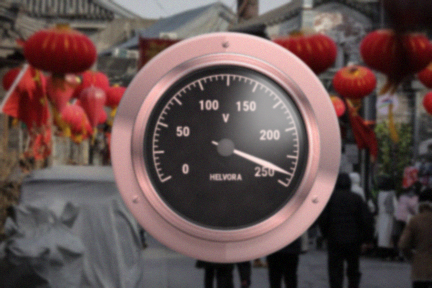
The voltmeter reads 240 V
